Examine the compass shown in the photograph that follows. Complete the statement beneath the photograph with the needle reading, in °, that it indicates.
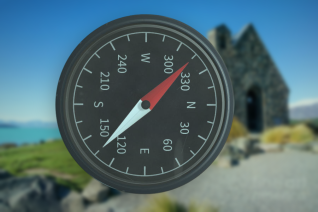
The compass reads 315 °
